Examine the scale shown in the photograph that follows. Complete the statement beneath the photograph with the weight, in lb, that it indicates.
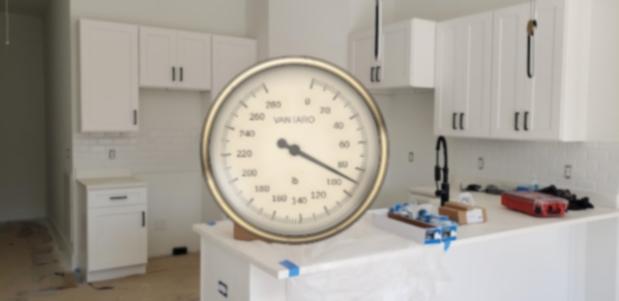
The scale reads 90 lb
